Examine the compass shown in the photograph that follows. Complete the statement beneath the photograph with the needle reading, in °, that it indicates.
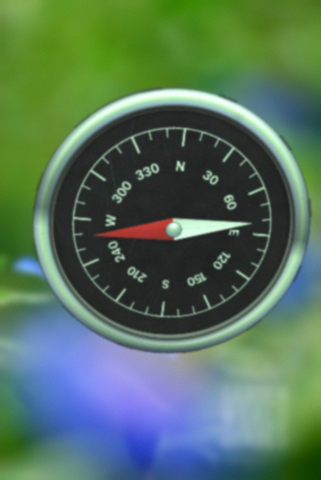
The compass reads 260 °
